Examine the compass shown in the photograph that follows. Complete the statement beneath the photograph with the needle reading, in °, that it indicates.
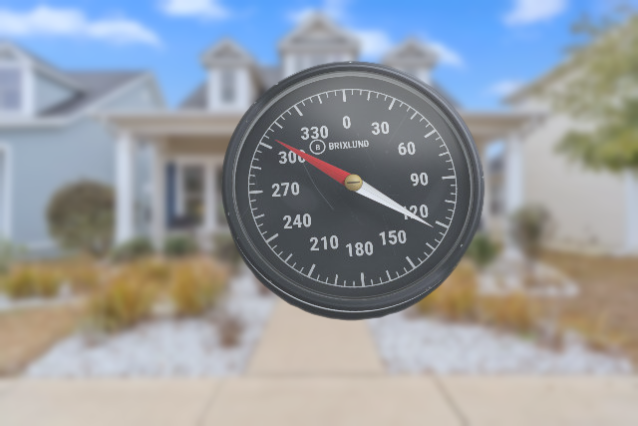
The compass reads 305 °
